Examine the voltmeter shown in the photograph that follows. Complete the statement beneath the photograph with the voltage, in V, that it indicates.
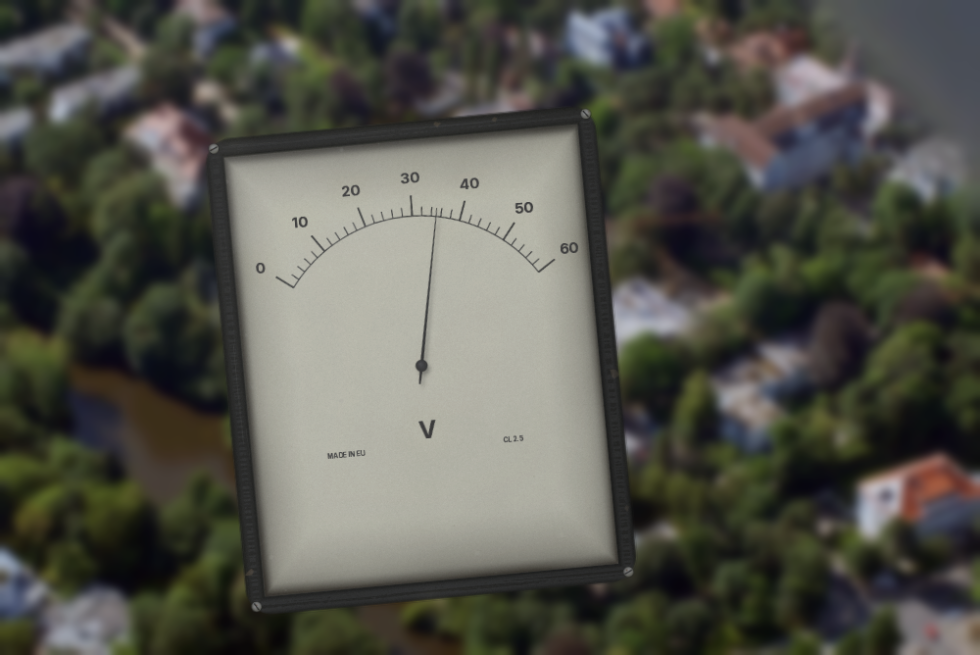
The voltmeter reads 35 V
